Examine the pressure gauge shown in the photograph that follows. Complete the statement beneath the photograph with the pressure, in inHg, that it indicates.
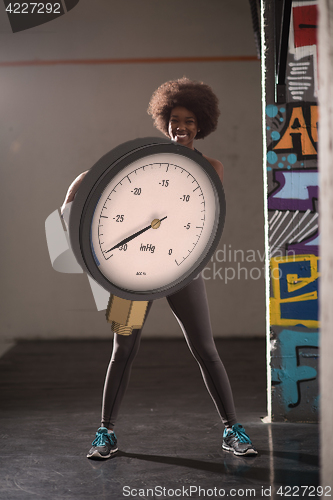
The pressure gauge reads -29 inHg
